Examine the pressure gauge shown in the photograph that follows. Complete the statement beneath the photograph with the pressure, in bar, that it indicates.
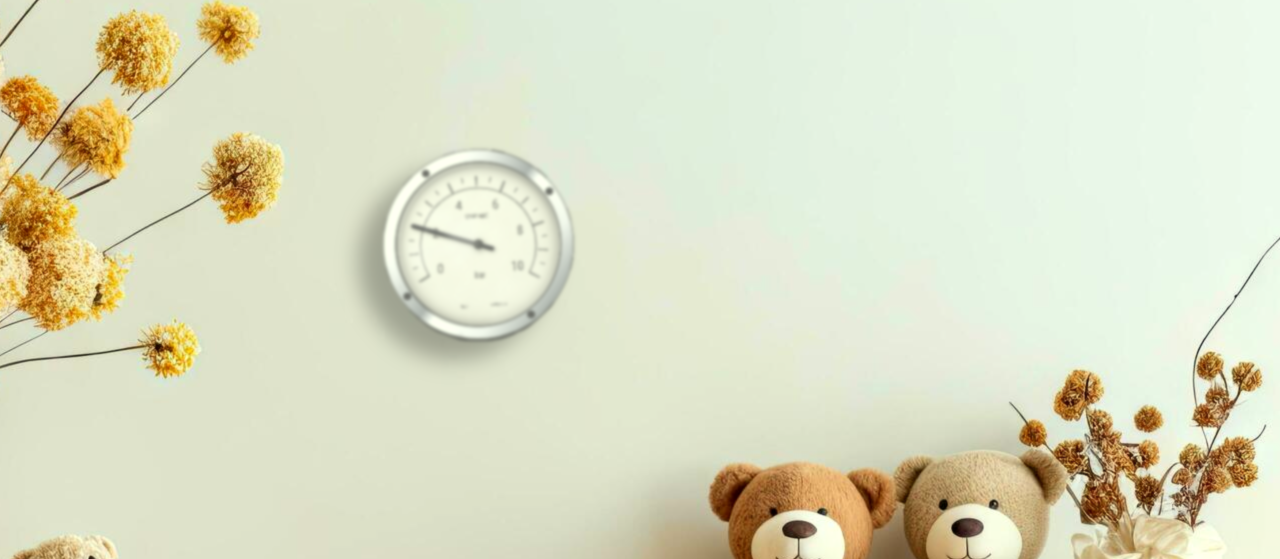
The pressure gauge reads 2 bar
